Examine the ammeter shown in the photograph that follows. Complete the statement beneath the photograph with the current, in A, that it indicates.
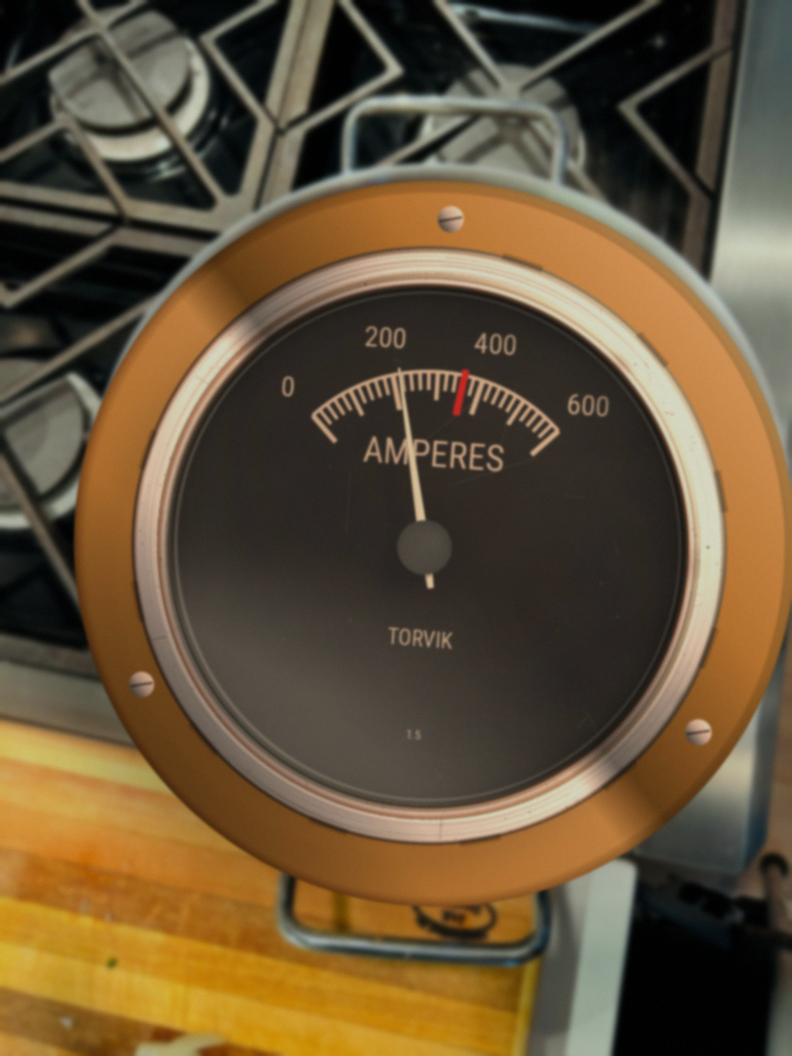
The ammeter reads 220 A
